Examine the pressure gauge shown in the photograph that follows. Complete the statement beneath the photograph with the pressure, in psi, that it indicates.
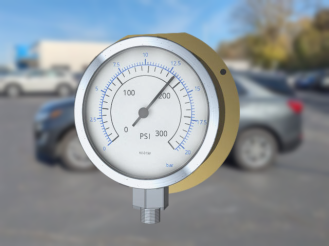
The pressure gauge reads 190 psi
